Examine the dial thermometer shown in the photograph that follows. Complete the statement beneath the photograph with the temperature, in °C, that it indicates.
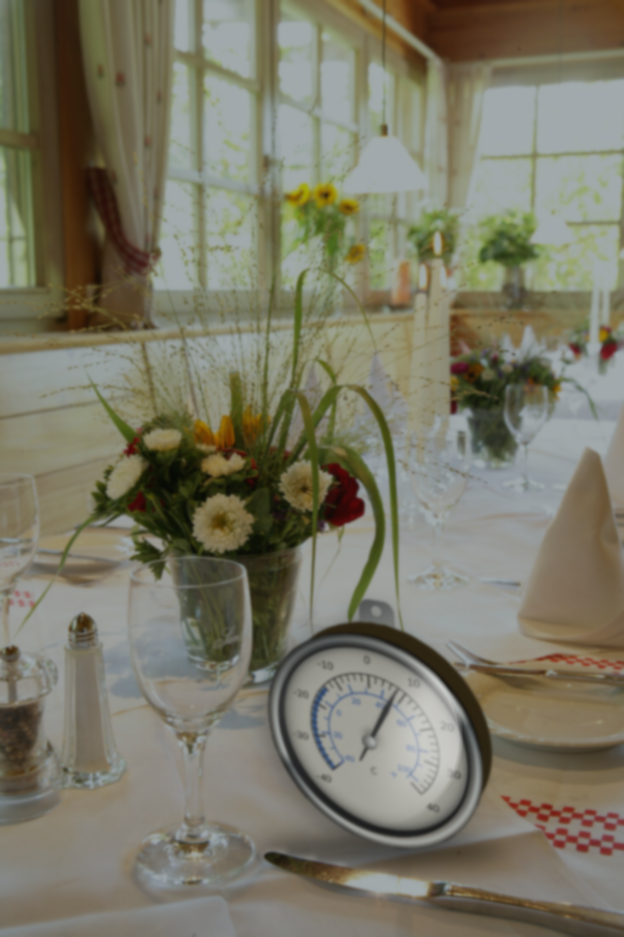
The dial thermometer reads 8 °C
